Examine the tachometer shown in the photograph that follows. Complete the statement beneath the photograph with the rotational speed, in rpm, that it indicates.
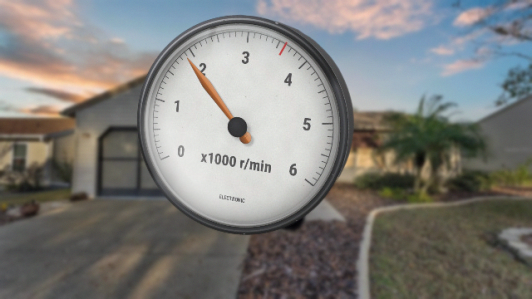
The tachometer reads 1900 rpm
